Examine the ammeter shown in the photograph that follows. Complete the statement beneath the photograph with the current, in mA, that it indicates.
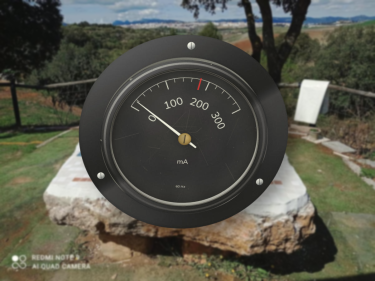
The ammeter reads 20 mA
